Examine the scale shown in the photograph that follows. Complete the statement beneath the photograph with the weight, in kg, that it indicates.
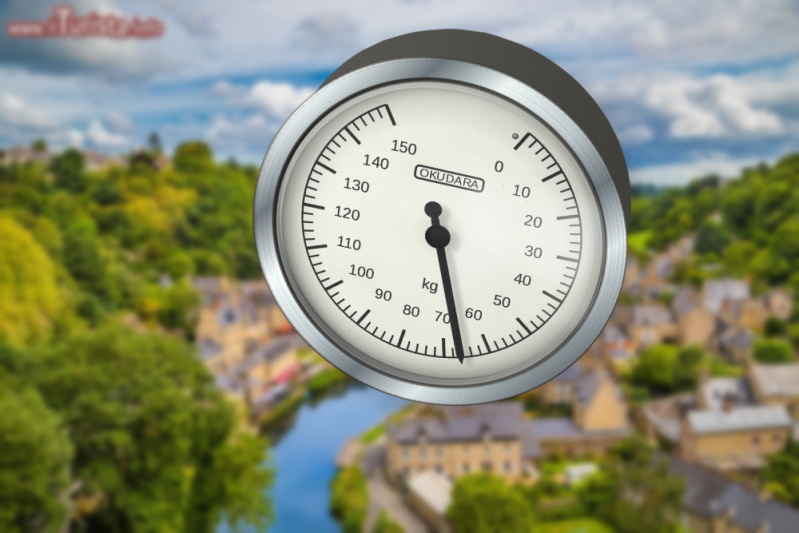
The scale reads 66 kg
